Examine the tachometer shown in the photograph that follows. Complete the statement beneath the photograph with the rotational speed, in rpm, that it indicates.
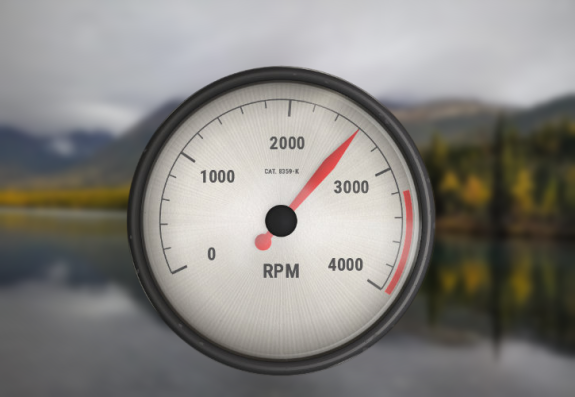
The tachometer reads 2600 rpm
